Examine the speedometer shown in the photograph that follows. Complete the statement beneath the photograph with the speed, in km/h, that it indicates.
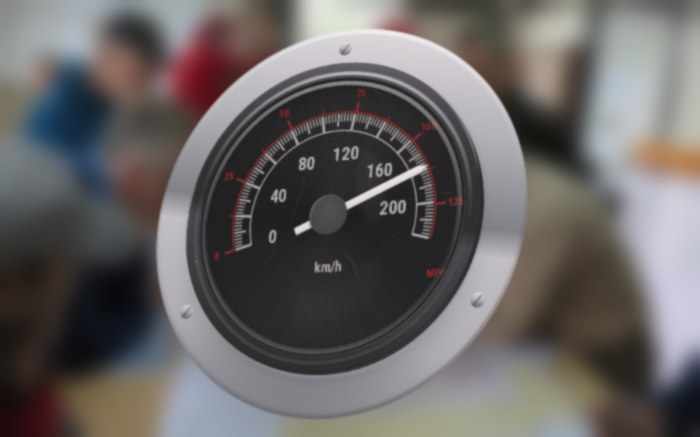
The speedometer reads 180 km/h
